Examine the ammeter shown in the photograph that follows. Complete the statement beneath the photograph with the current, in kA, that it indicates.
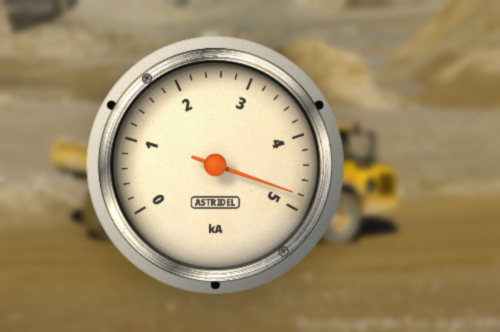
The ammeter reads 4.8 kA
